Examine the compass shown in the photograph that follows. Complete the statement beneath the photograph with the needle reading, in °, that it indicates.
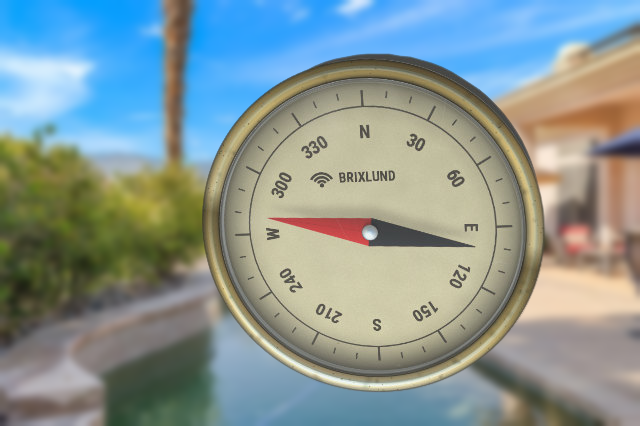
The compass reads 280 °
